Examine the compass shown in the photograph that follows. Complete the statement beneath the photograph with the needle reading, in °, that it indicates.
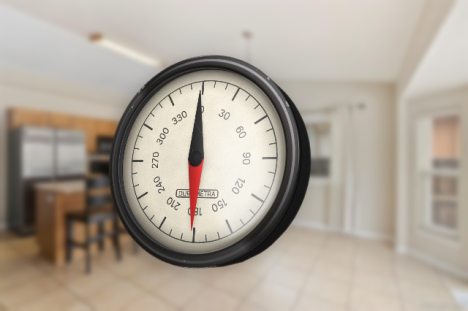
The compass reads 180 °
